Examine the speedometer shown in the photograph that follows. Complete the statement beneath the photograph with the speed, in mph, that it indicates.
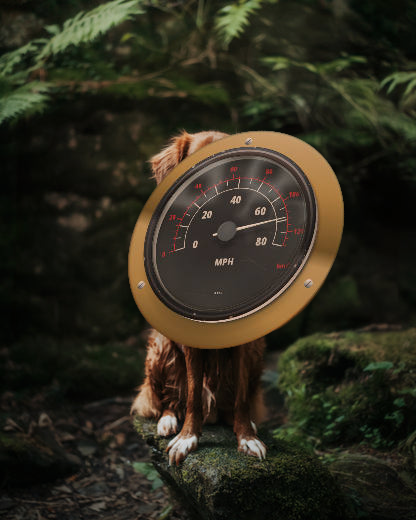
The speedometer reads 70 mph
